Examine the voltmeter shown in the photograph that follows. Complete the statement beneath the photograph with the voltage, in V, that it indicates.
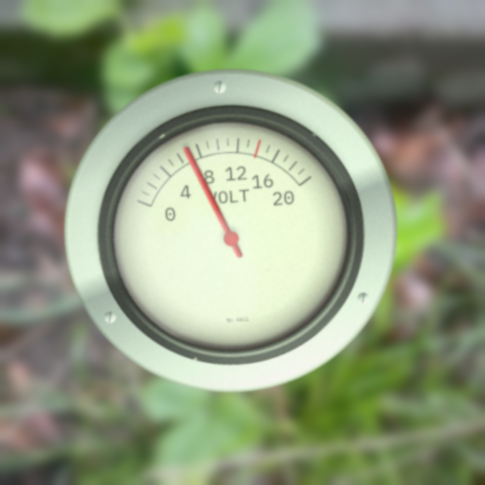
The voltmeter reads 7 V
